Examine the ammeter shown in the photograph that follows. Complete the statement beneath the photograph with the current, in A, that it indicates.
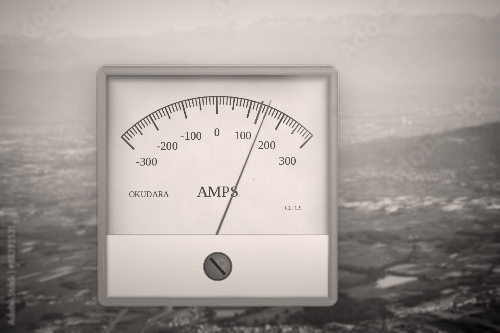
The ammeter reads 150 A
